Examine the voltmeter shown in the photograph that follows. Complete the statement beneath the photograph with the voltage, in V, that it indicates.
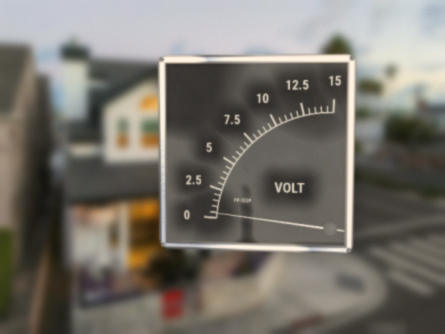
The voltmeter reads 0.5 V
